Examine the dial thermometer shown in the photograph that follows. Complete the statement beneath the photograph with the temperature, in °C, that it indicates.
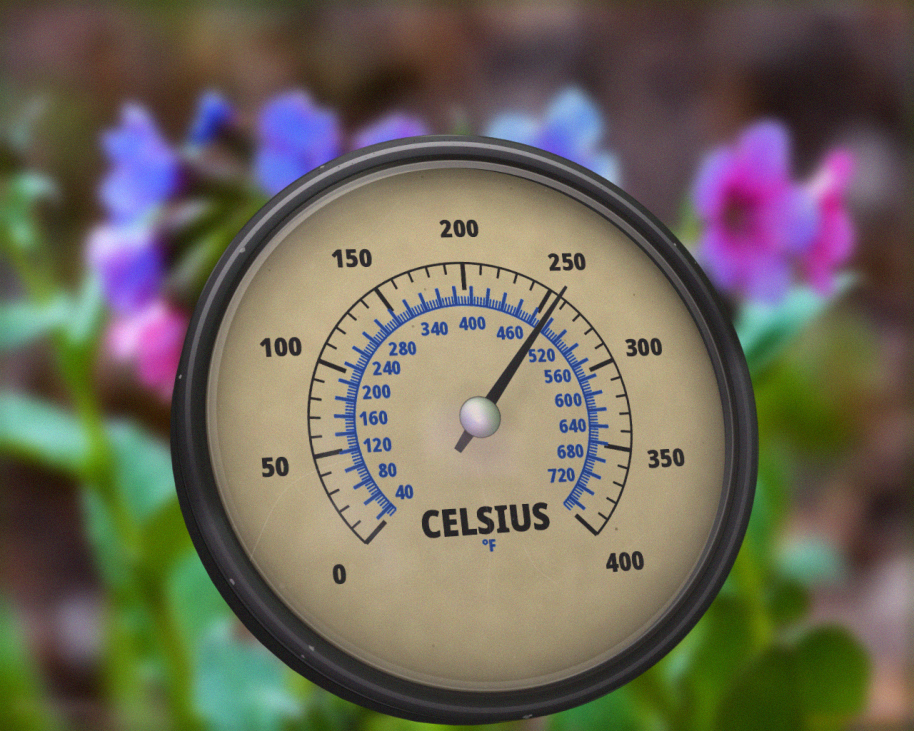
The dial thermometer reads 255 °C
